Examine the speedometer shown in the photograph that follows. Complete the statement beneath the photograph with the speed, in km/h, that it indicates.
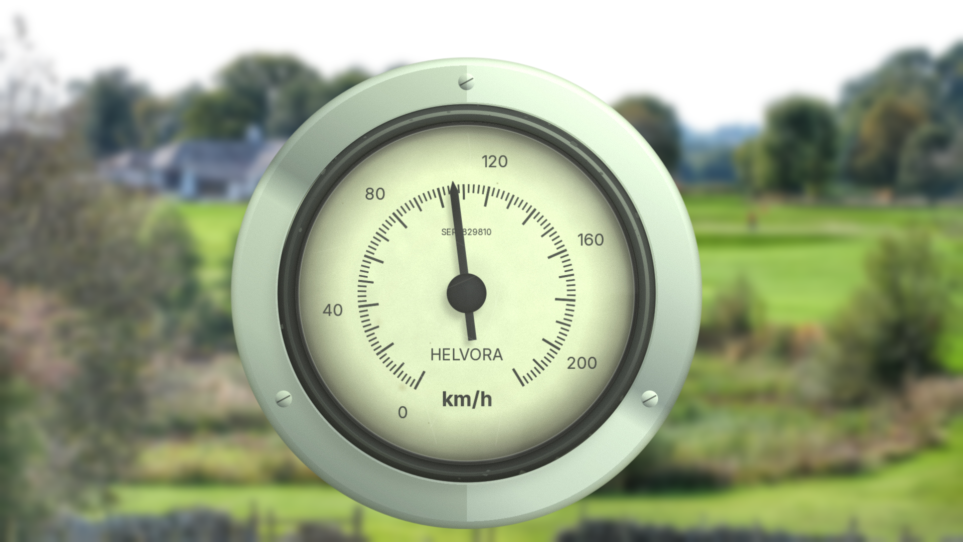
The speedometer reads 106 km/h
